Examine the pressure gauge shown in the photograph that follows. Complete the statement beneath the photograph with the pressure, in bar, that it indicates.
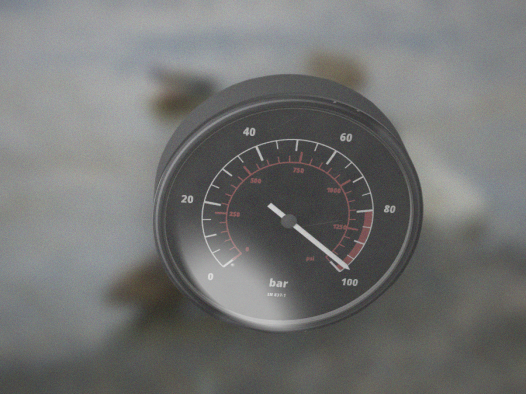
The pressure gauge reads 97.5 bar
